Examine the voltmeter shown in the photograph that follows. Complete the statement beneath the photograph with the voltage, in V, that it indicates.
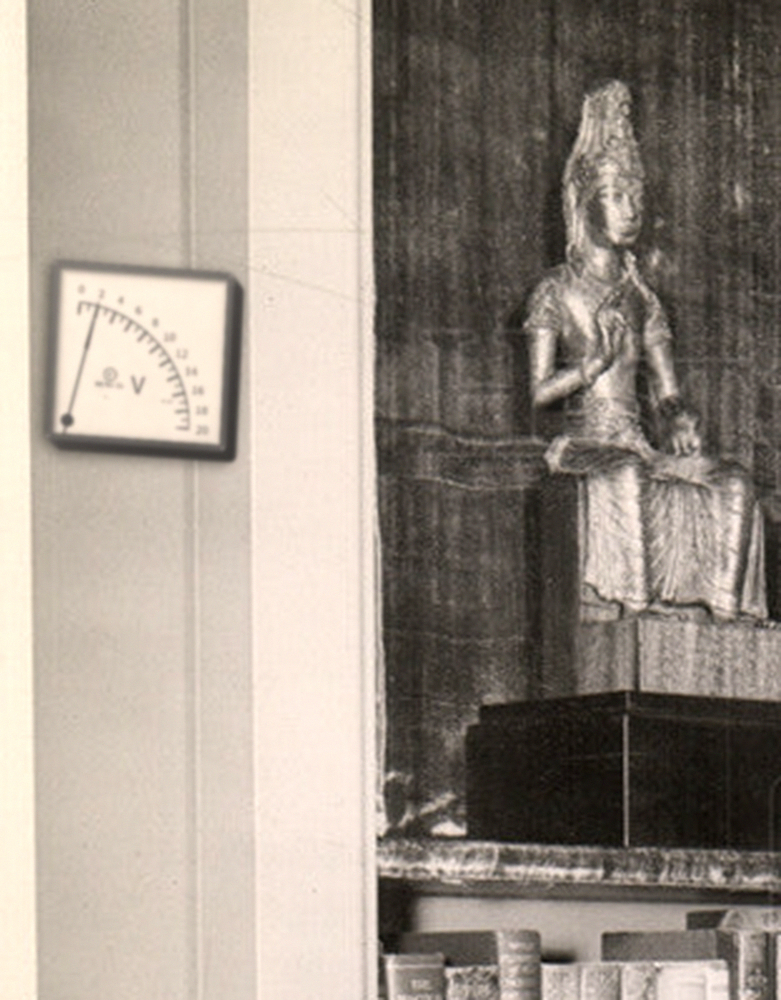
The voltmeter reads 2 V
